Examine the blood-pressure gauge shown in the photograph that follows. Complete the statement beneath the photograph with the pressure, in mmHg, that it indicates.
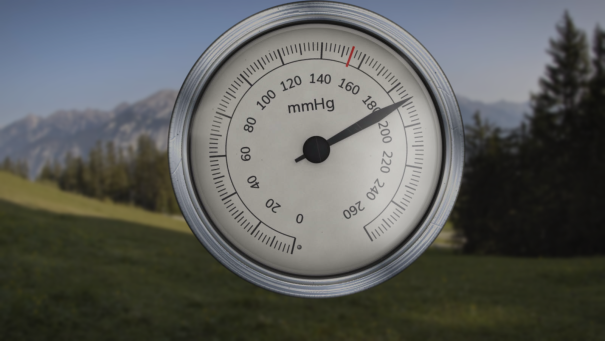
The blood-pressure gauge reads 188 mmHg
